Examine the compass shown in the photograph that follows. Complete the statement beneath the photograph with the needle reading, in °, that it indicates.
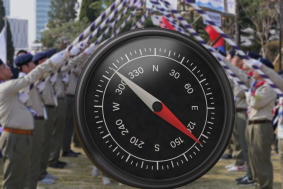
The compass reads 130 °
